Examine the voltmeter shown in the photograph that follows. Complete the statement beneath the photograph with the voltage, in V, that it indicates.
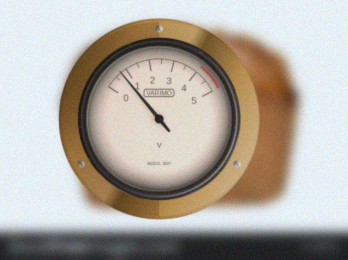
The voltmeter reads 0.75 V
